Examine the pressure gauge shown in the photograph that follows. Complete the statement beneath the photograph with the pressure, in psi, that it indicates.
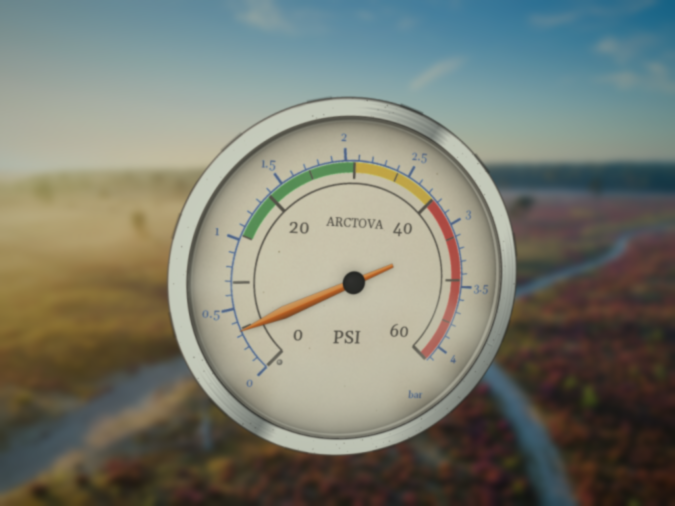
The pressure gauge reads 5 psi
